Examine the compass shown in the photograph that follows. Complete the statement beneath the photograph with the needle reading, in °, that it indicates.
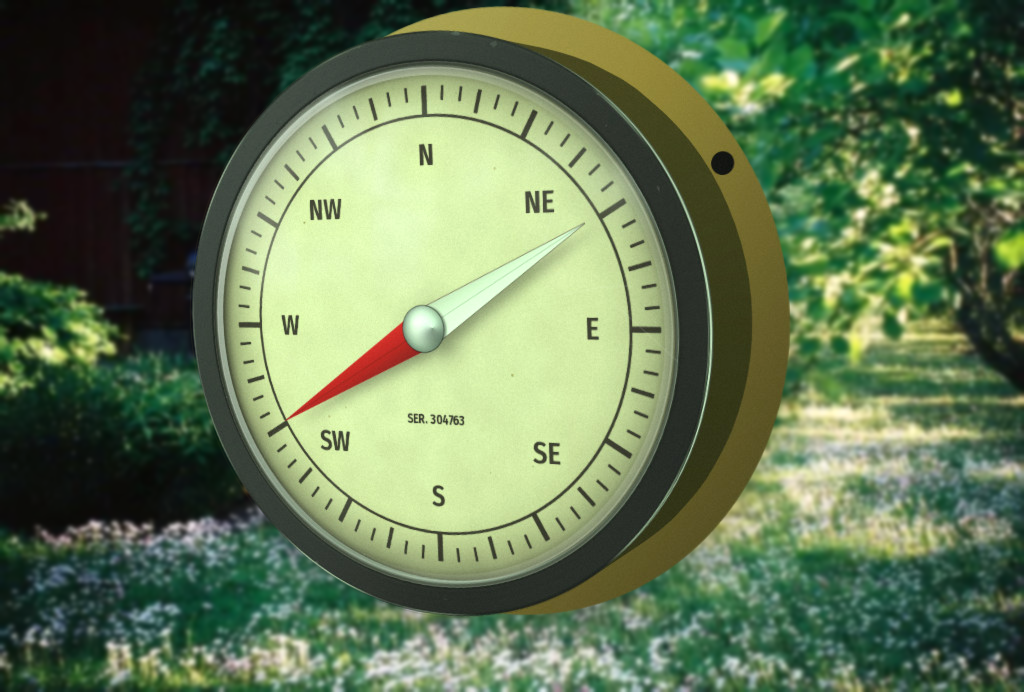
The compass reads 240 °
